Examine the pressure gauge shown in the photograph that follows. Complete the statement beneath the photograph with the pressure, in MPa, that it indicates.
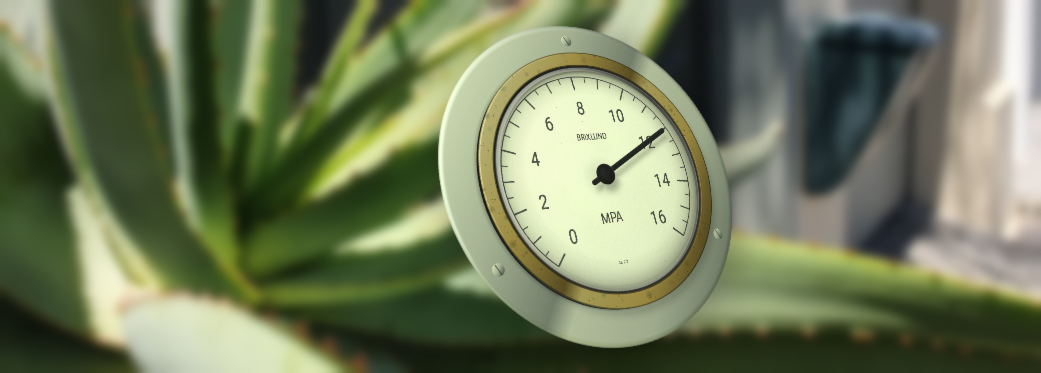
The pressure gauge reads 12 MPa
